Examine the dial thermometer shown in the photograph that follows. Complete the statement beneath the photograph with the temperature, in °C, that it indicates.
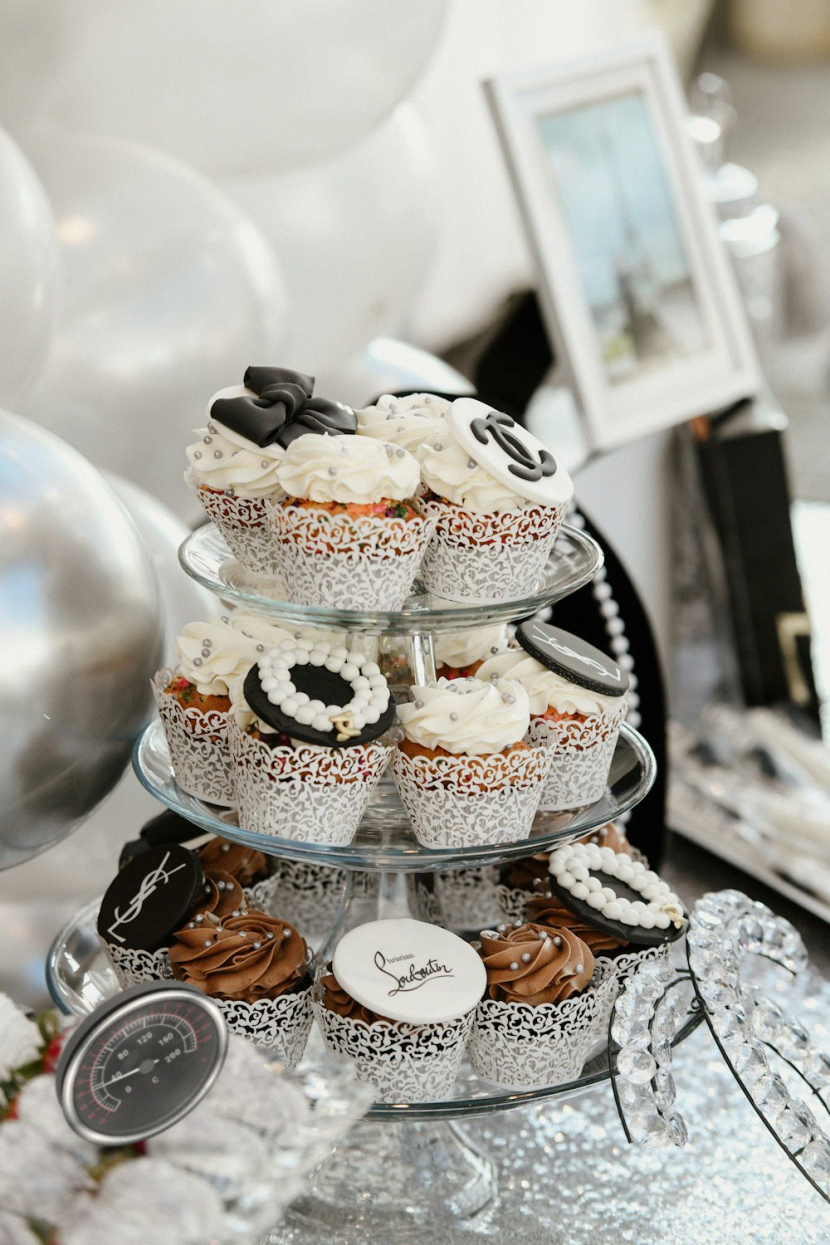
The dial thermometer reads 40 °C
